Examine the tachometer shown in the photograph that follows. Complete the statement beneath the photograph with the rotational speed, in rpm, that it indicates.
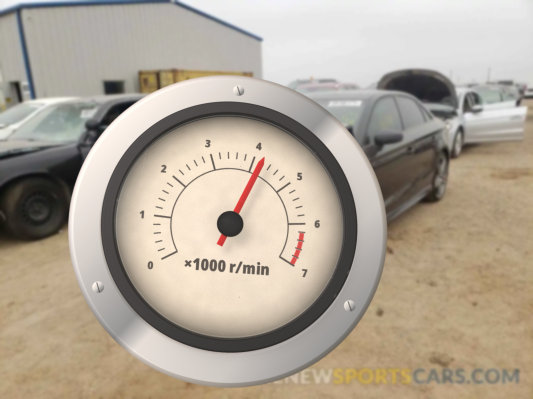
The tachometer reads 4200 rpm
